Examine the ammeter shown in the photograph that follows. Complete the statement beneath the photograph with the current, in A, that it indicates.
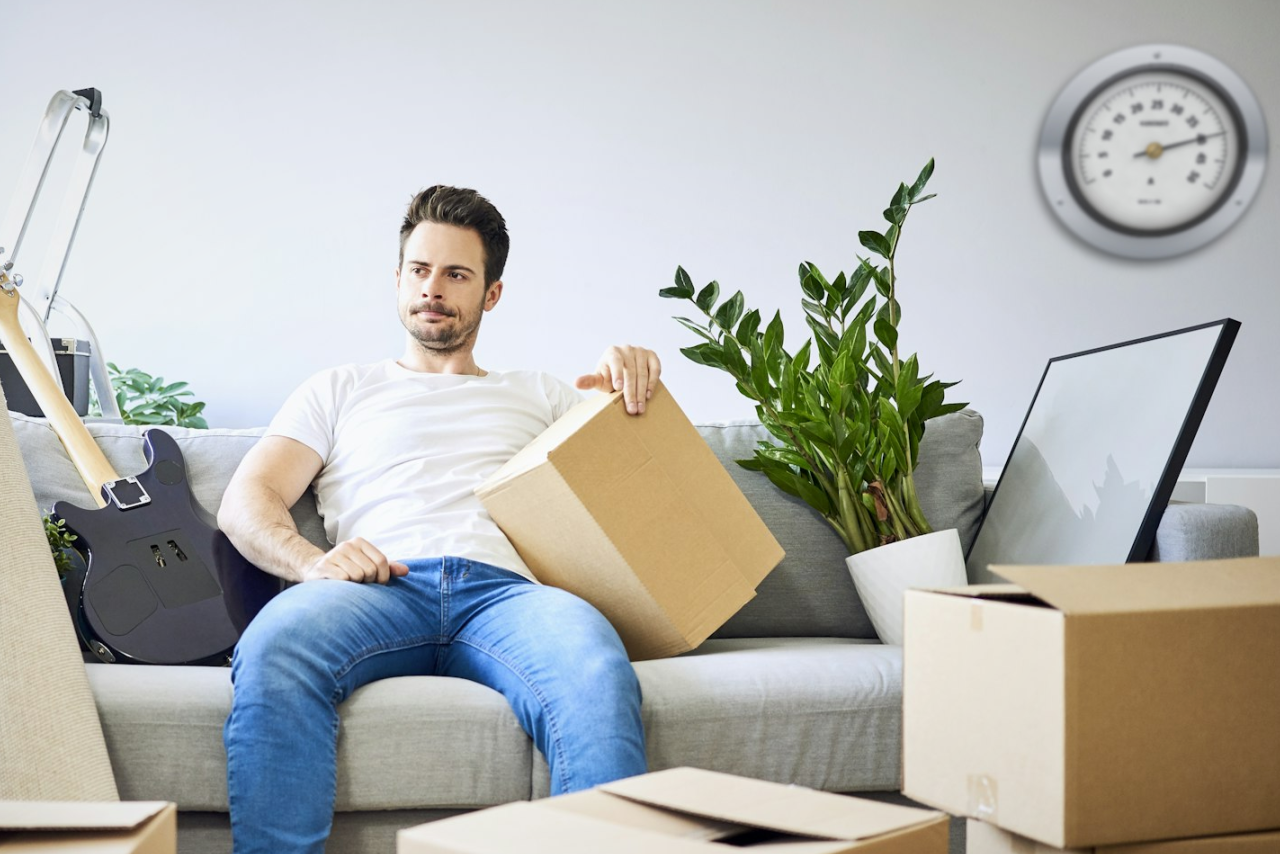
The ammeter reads 40 A
